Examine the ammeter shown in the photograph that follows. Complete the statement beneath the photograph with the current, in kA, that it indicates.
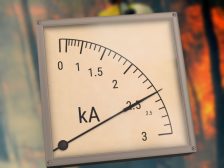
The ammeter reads 2.5 kA
